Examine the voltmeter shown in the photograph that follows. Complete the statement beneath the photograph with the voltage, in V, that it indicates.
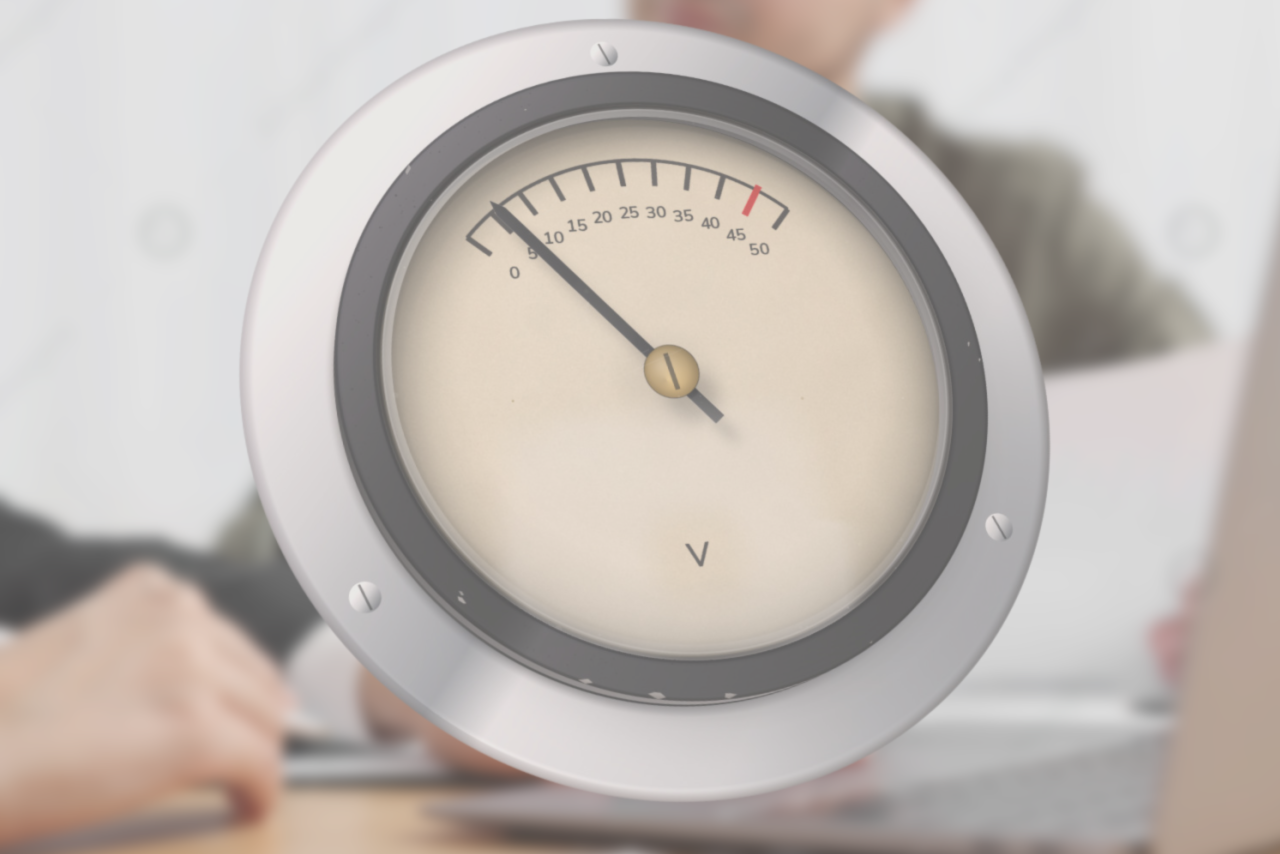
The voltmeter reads 5 V
